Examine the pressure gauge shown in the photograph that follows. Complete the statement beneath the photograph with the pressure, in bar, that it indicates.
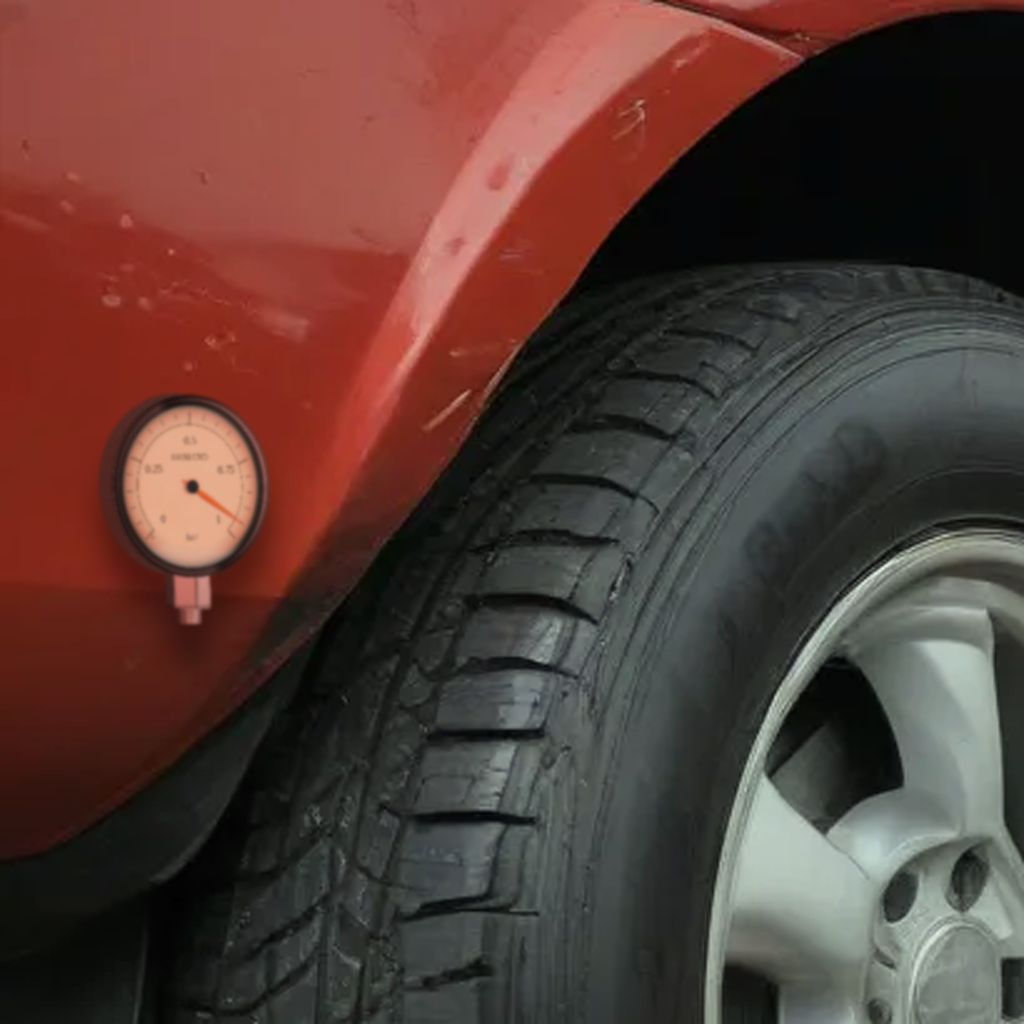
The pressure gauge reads 0.95 bar
